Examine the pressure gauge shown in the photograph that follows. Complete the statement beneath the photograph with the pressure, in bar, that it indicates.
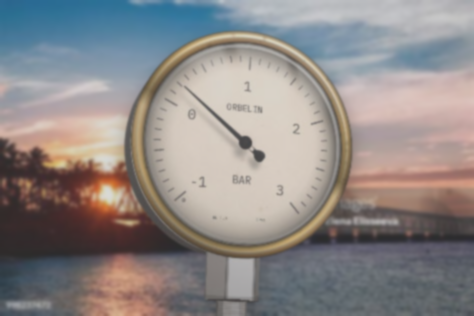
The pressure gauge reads 0.2 bar
